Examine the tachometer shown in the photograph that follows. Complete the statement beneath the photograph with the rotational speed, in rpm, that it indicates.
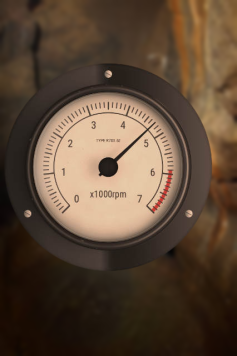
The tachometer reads 4700 rpm
